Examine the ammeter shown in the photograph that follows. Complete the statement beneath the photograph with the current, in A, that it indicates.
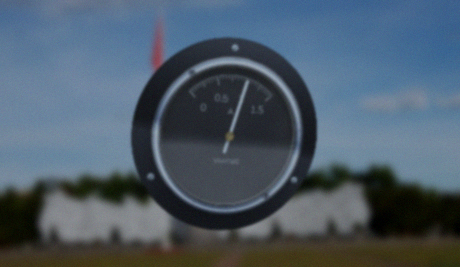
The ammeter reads 1 A
